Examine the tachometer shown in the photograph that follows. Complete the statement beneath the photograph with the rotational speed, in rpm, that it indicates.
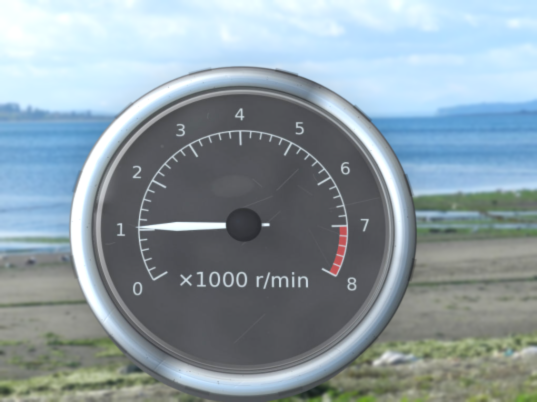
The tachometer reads 1000 rpm
